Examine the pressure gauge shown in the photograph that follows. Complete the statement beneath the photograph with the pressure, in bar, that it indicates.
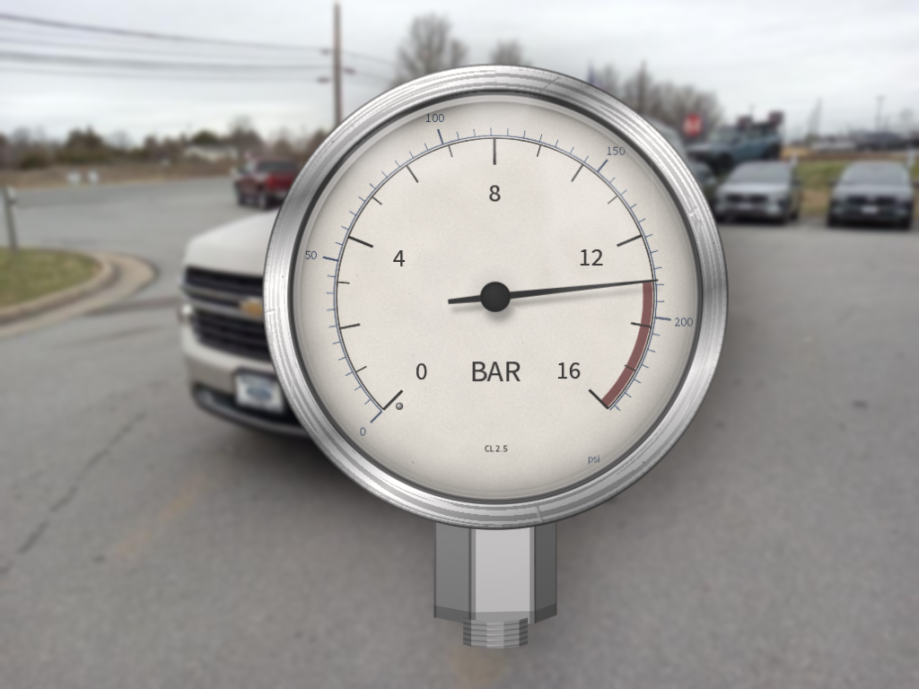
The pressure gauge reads 13 bar
